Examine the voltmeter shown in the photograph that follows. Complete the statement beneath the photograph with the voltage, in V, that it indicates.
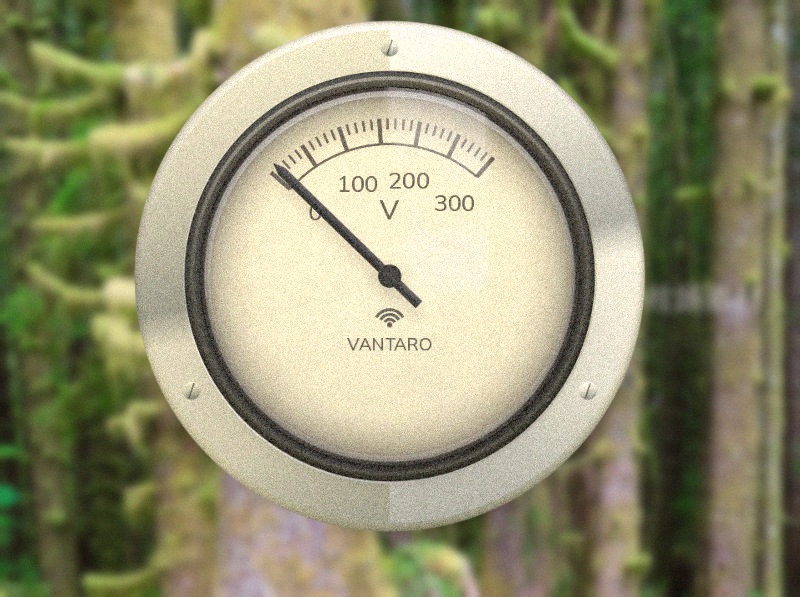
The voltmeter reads 10 V
